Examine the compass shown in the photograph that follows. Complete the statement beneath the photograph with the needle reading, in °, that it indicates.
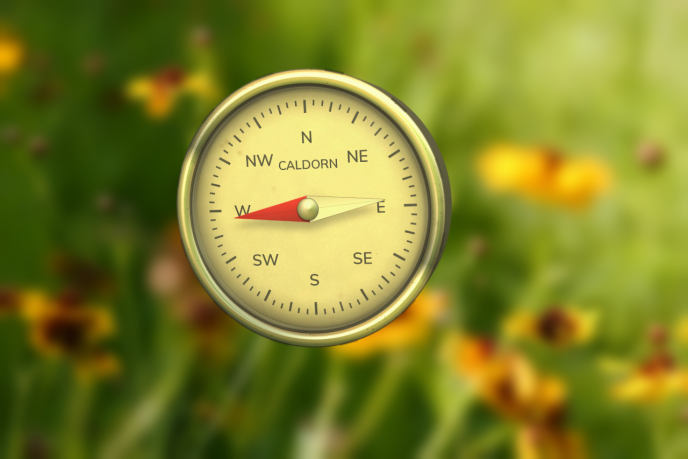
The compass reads 265 °
